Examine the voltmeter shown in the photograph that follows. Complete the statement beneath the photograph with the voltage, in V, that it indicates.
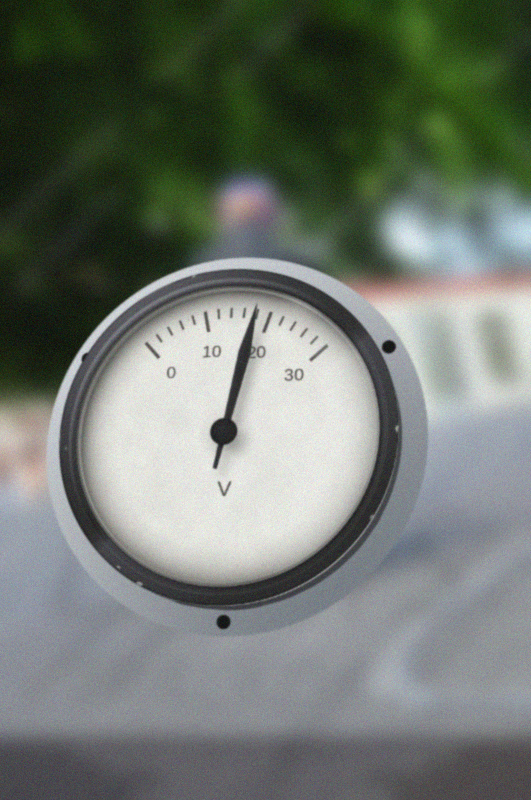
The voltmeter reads 18 V
